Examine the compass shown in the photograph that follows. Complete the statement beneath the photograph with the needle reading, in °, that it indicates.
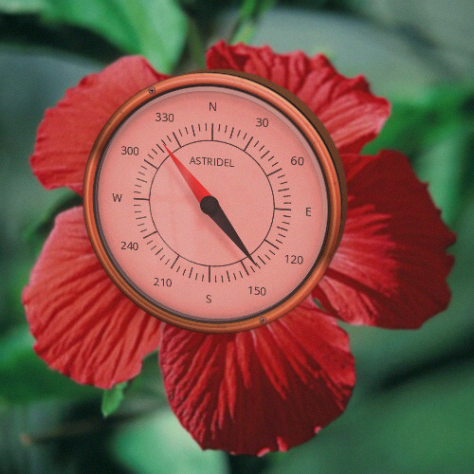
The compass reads 320 °
